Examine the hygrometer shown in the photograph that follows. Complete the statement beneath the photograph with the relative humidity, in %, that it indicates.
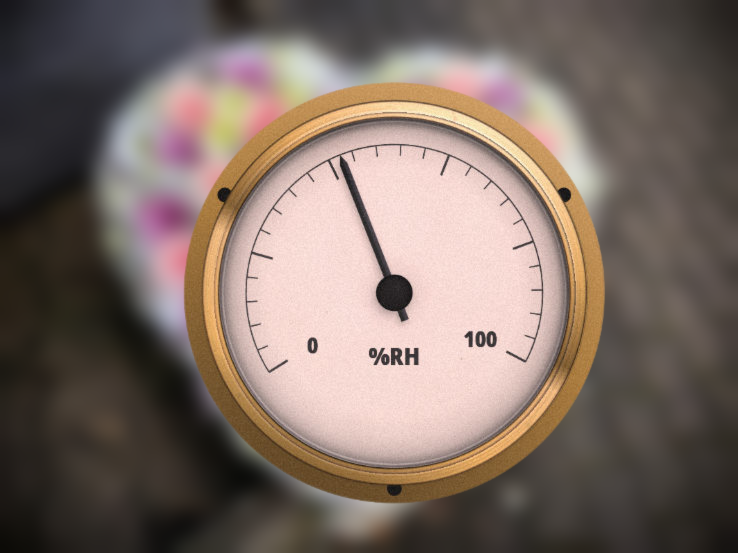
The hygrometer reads 42 %
